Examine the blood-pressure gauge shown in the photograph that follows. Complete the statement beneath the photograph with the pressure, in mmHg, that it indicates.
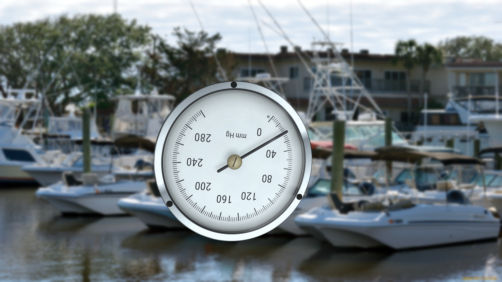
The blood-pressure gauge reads 20 mmHg
